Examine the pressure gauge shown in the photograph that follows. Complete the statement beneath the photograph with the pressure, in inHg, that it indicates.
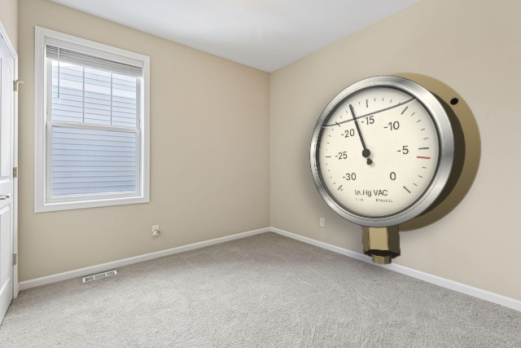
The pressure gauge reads -17 inHg
